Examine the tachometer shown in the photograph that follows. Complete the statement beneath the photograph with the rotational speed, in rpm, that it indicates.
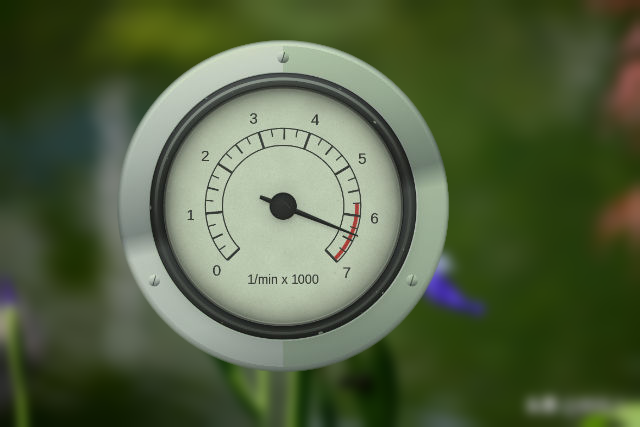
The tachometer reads 6375 rpm
